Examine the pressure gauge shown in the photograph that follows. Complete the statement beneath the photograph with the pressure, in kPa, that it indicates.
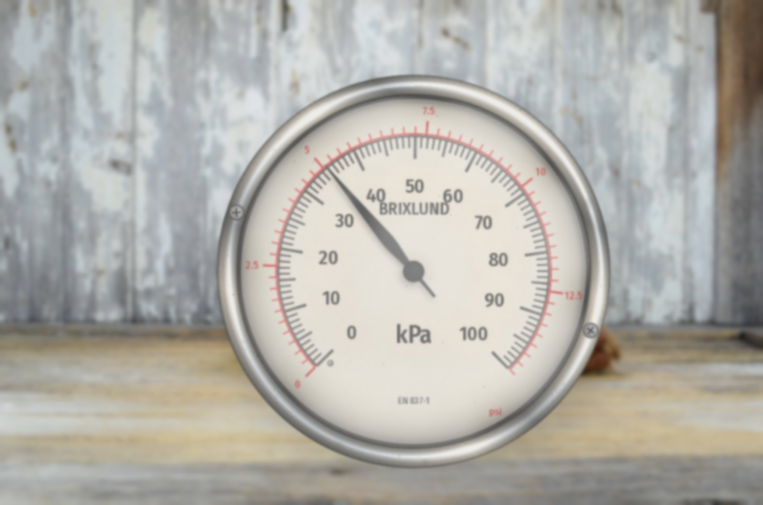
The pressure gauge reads 35 kPa
